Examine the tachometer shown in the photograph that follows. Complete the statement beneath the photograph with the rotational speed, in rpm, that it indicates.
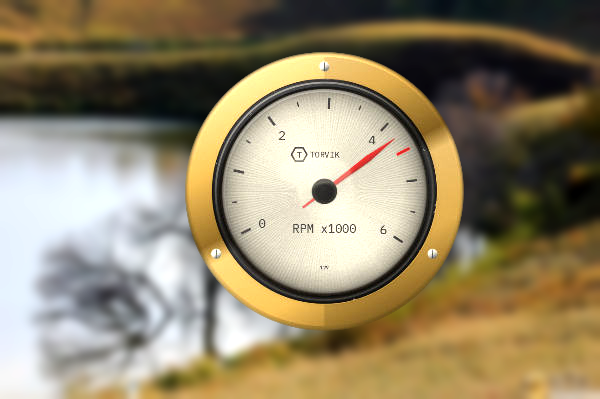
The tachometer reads 4250 rpm
